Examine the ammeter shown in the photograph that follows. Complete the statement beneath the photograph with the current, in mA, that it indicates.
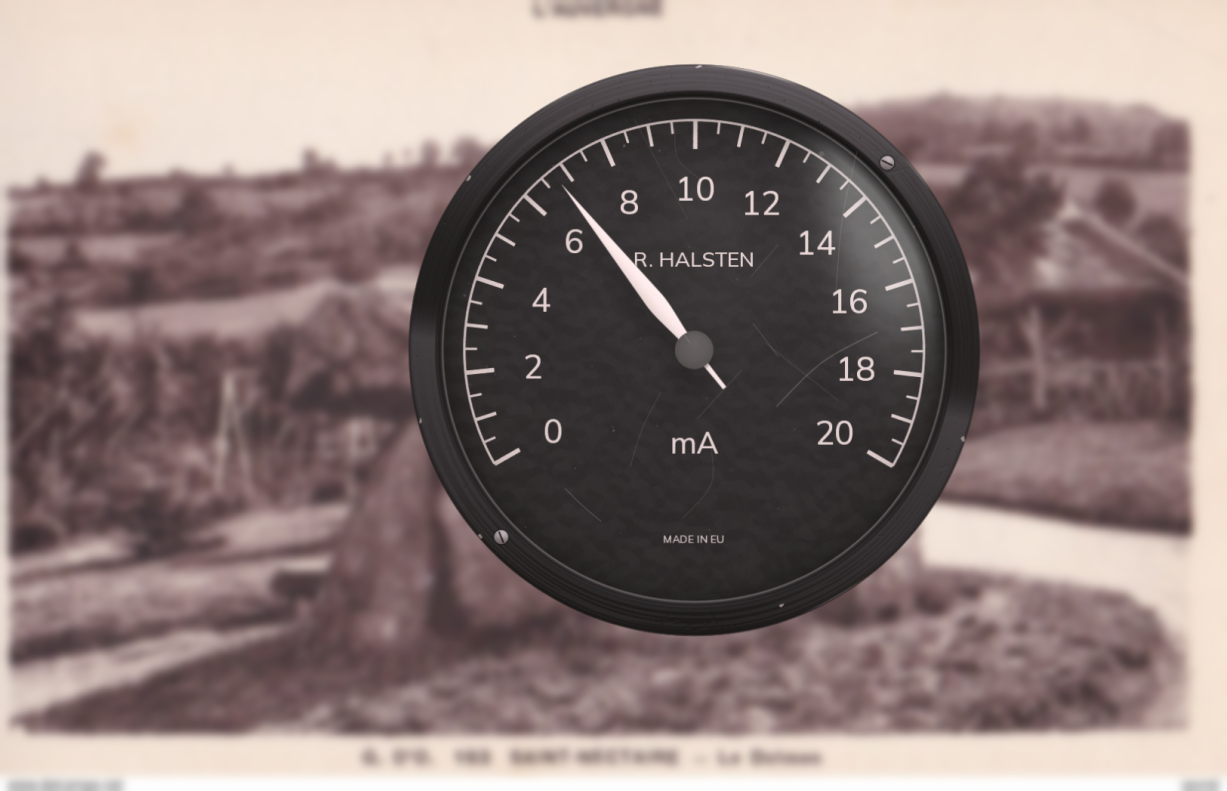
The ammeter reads 6.75 mA
